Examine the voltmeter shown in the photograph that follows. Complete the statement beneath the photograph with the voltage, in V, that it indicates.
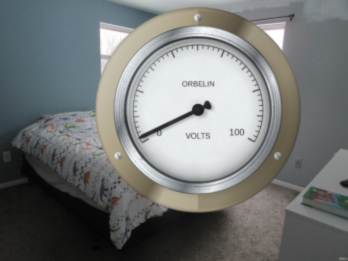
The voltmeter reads 2 V
